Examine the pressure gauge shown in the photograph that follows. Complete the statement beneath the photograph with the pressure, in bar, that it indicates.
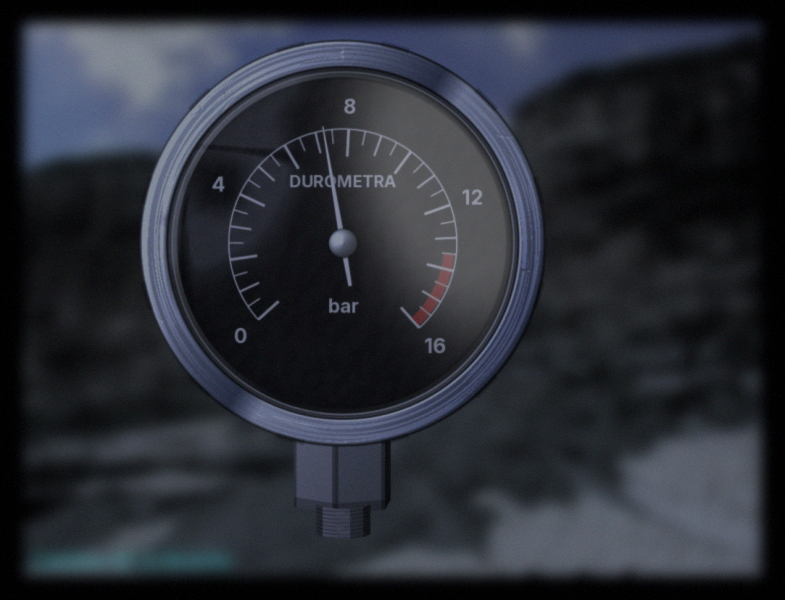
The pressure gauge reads 7.25 bar
